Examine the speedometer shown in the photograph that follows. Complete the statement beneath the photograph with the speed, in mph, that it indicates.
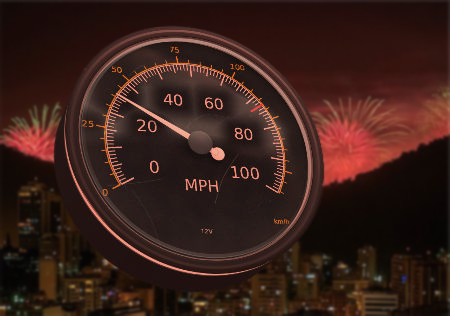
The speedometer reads 25 mph
